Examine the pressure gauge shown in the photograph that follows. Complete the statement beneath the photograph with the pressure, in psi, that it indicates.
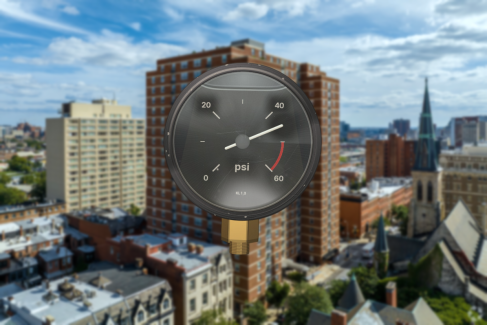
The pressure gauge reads 45 psi
